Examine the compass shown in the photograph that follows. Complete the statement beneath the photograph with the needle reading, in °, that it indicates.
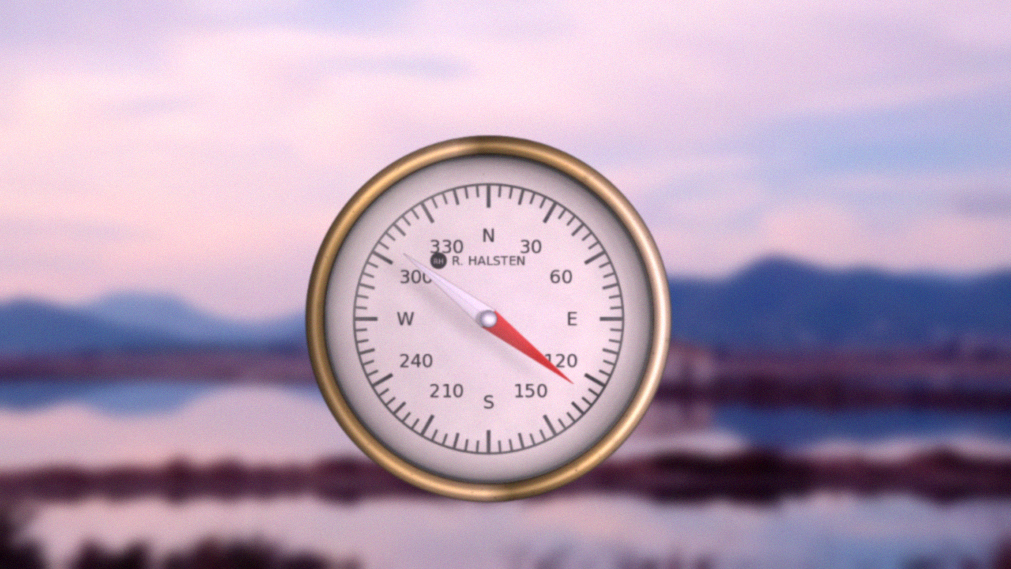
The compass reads 127.5 °
